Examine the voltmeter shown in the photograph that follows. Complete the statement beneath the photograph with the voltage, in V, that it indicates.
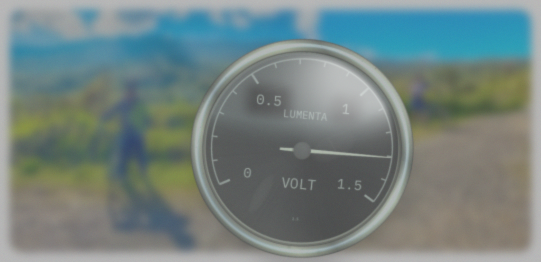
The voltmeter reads 1.3 V
